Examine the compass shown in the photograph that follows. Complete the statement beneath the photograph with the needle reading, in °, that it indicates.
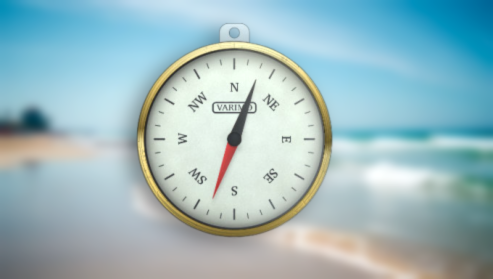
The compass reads 200 °
